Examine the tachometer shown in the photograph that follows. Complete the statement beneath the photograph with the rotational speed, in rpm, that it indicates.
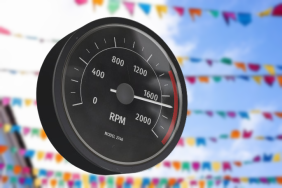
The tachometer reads 1700 rpm
